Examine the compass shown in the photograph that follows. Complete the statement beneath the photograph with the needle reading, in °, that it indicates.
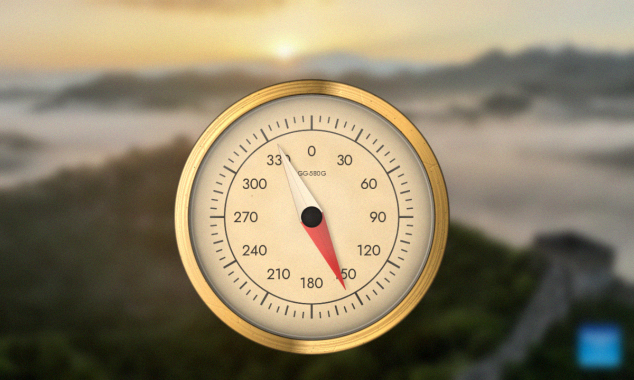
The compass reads 155 °
